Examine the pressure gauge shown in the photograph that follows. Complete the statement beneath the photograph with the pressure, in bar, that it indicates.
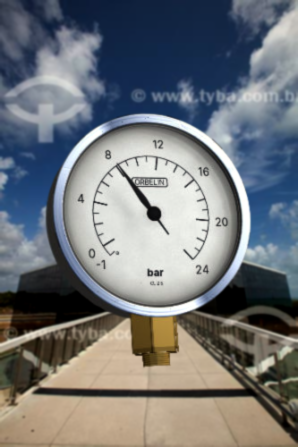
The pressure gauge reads 8 bar
